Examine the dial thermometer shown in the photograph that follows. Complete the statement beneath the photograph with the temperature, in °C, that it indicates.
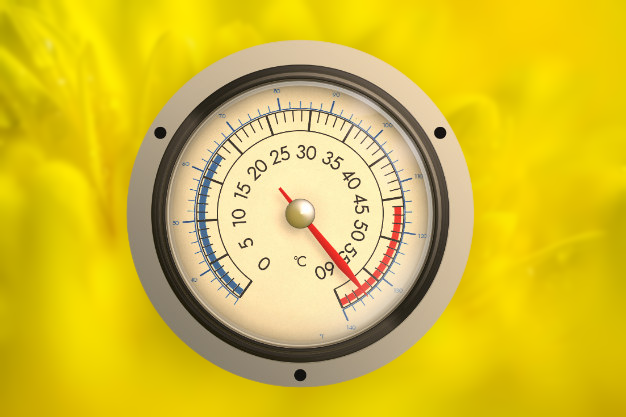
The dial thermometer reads 57 °C
